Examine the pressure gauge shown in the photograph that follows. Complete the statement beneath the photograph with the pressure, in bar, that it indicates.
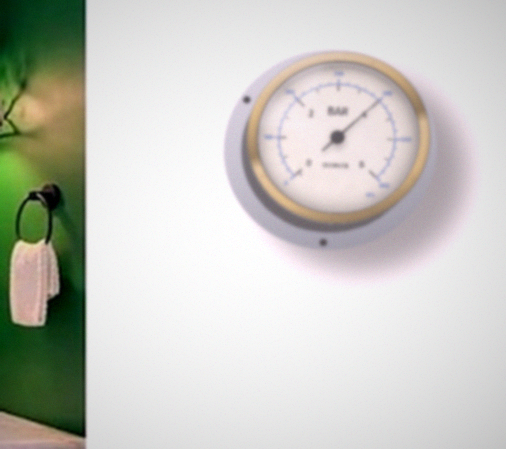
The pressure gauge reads 4 bar
